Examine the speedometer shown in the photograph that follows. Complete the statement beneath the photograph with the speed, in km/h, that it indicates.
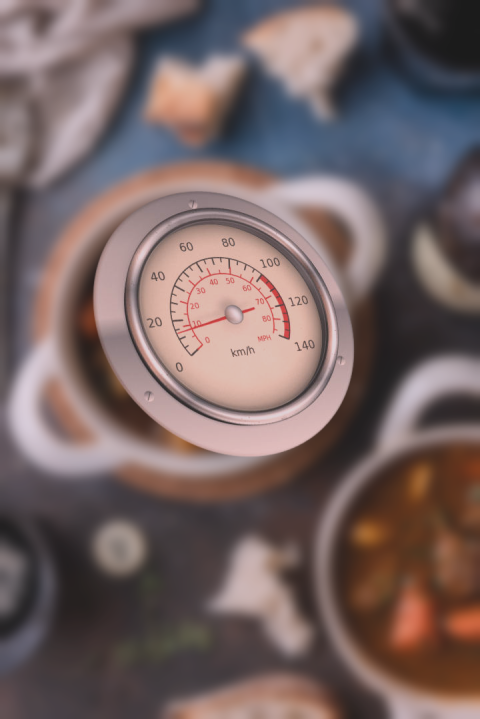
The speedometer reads 12.5 km/h
